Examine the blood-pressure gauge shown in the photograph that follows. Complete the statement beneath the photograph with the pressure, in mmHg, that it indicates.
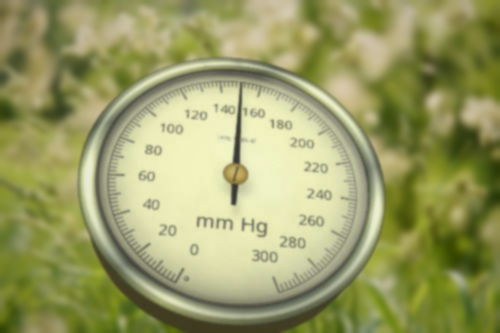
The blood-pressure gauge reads 150 mmHg
